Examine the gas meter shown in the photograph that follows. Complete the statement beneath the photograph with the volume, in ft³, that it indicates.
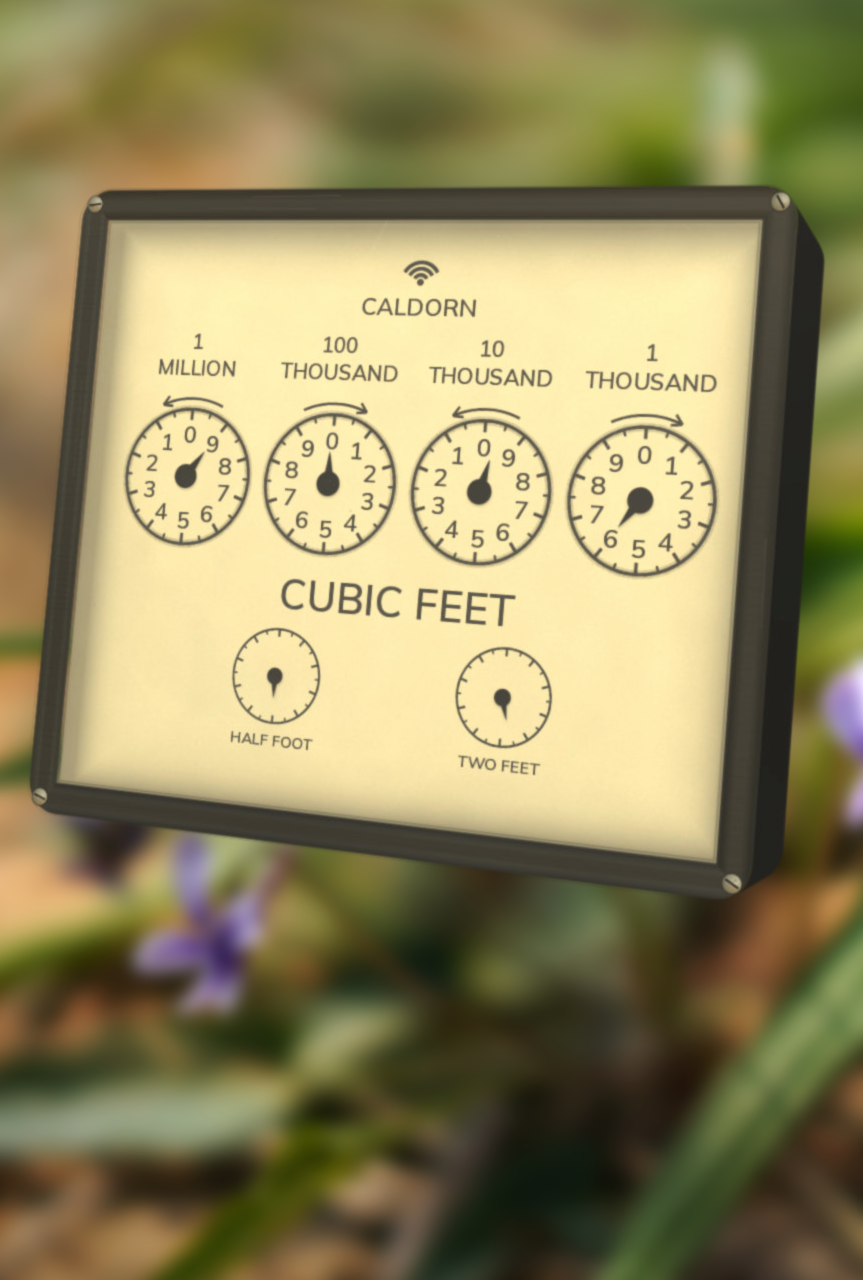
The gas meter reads 899600 ft³
